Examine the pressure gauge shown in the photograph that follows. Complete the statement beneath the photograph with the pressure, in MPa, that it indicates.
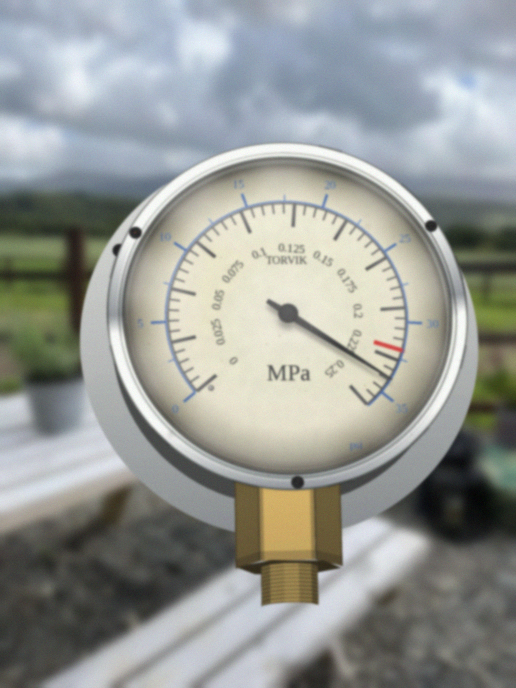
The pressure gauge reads 0.235 MPa
